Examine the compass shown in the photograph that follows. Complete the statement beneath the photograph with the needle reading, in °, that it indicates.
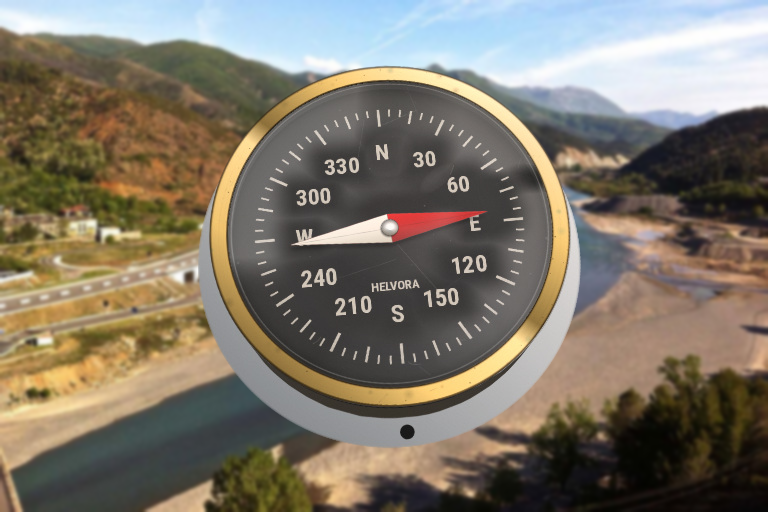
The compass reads 85 °
